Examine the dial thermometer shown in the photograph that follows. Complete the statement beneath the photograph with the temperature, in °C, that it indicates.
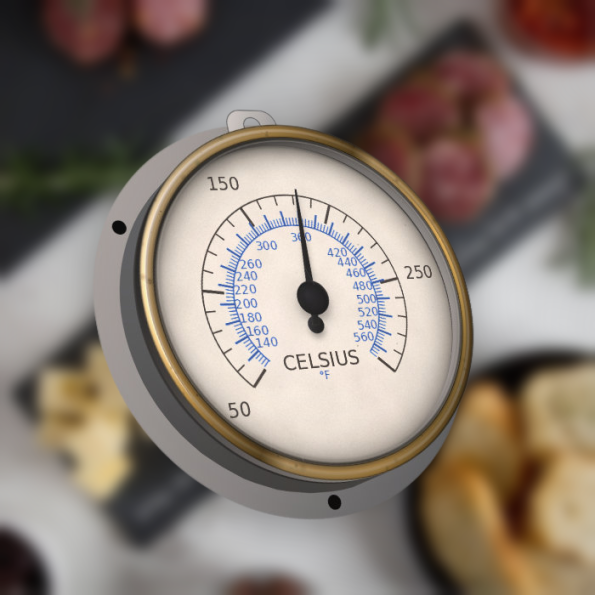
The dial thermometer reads 180 °C
